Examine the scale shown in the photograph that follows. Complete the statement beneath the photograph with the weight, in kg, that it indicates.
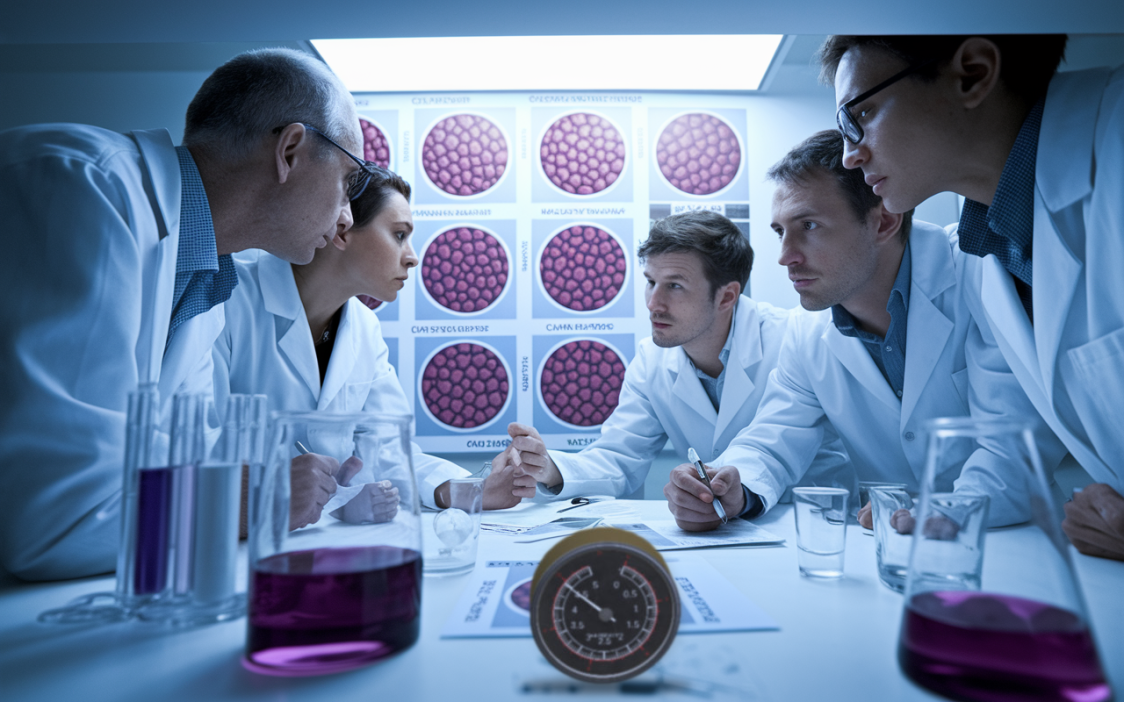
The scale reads 4.5 kg
